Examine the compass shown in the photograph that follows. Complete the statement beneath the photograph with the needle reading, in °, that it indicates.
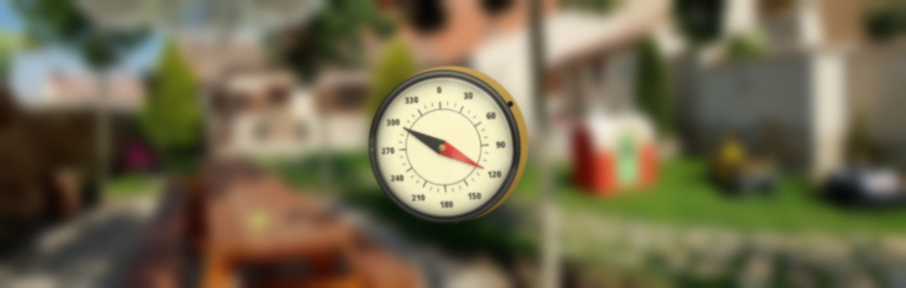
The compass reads 120 °
